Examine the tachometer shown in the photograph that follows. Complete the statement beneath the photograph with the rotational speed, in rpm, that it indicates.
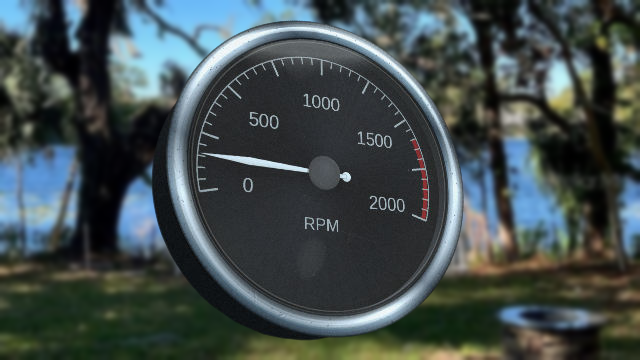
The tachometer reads 150 rpm
